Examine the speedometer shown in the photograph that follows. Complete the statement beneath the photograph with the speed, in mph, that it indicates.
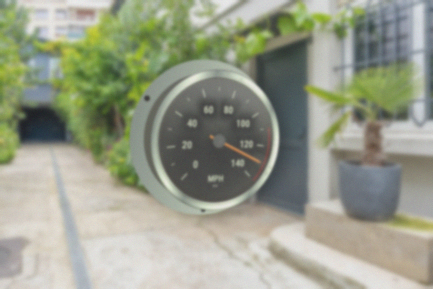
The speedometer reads 130 mph
